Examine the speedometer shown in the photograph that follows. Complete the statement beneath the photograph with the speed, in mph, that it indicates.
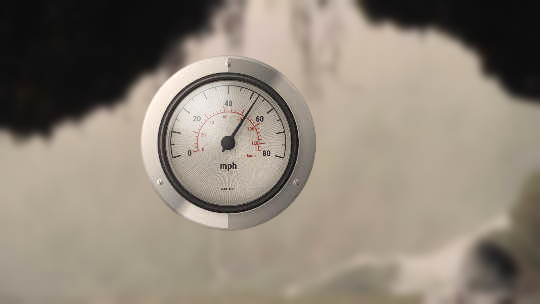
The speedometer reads 52.5 mph
